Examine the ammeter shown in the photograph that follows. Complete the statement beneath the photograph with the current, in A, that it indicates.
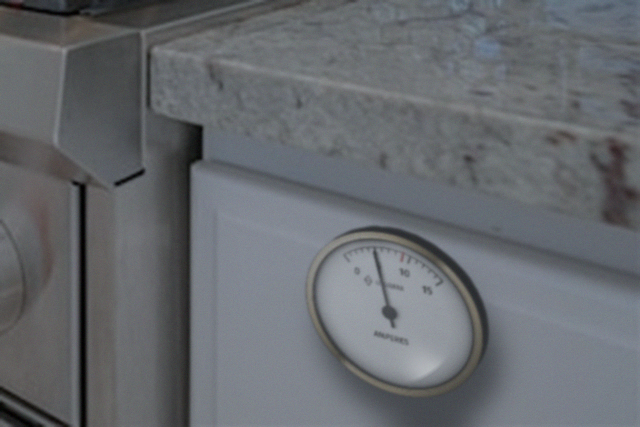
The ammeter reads 5 A
